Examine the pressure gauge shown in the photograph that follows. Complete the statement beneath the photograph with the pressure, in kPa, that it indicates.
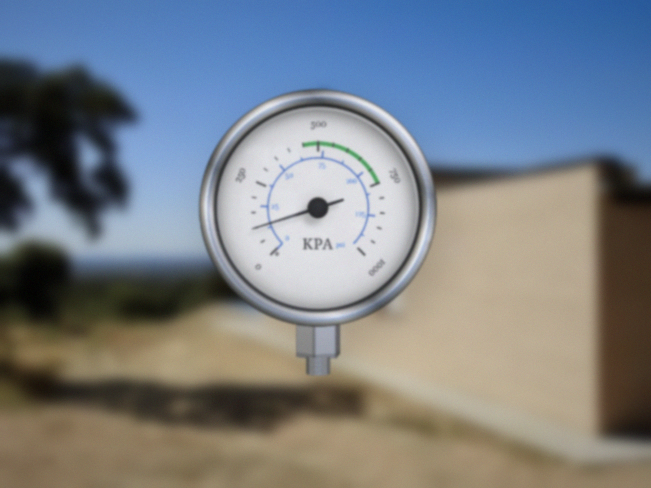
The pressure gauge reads 100 kPa
